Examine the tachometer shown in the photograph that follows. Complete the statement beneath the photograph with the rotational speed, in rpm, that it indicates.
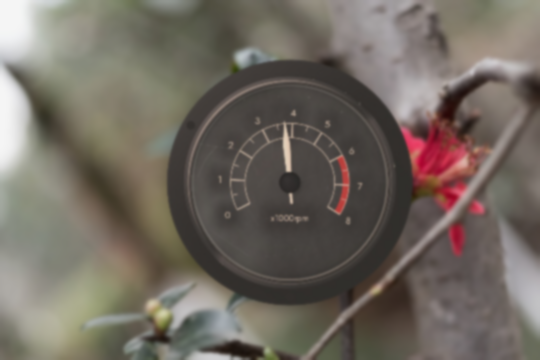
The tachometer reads 3750 rpm
